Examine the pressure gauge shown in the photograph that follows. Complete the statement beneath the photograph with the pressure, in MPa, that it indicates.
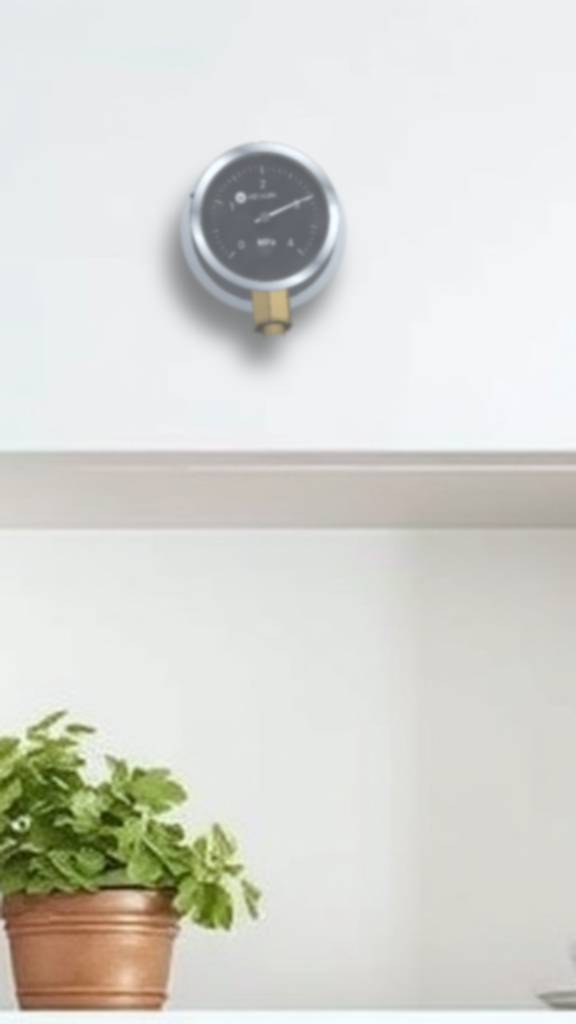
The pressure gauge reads 3 MPa
